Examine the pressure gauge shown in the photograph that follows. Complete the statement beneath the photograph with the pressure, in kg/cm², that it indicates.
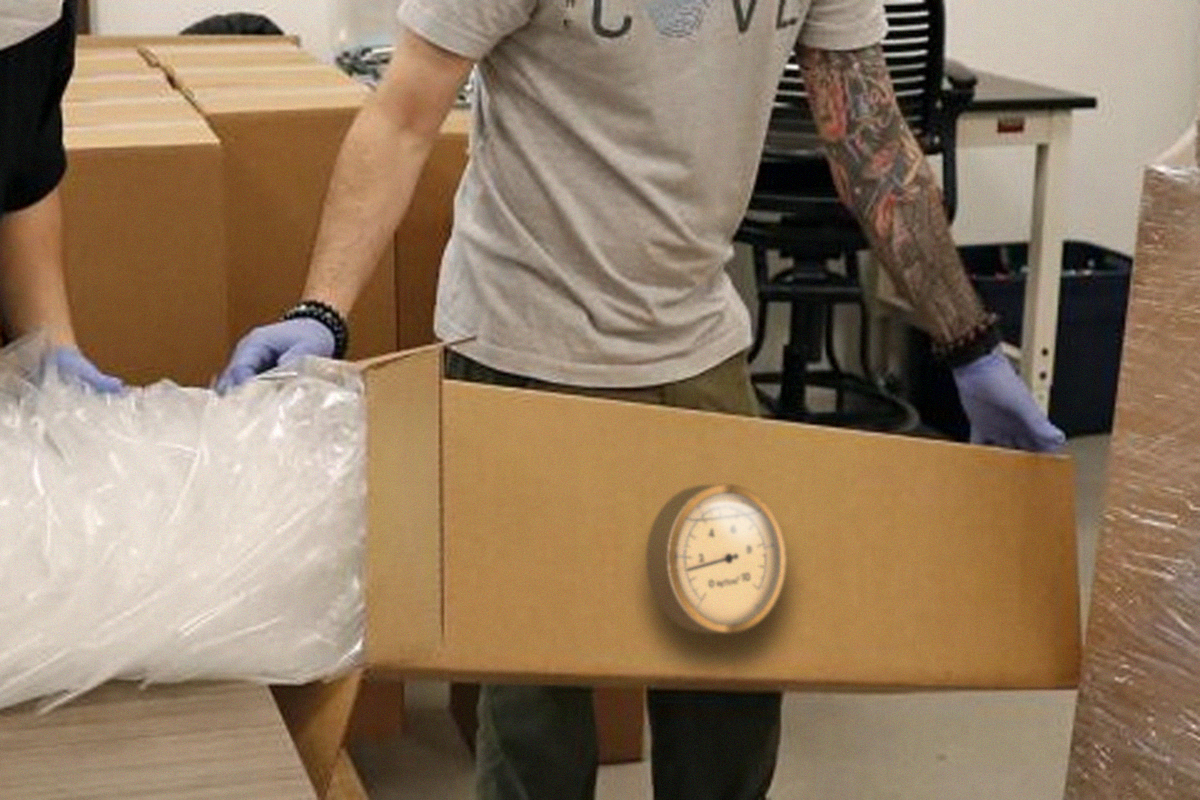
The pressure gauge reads 1.5 kg/cm²
